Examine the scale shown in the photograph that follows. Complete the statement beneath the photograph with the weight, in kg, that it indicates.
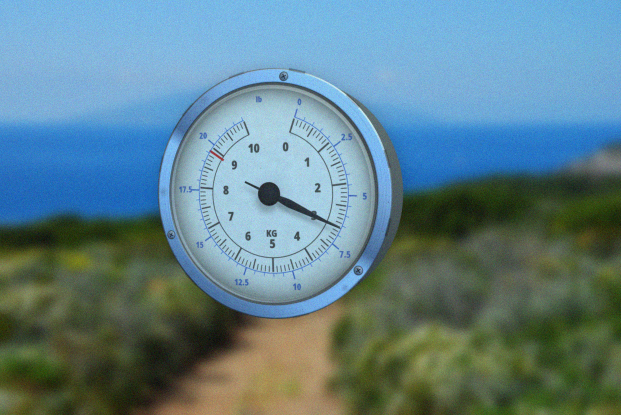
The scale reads 3 kg
